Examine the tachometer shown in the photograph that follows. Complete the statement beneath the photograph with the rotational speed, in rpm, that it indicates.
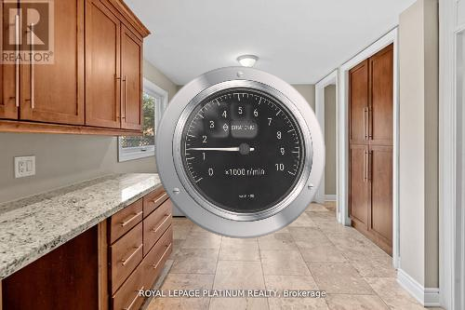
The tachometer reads 1400 rpm
